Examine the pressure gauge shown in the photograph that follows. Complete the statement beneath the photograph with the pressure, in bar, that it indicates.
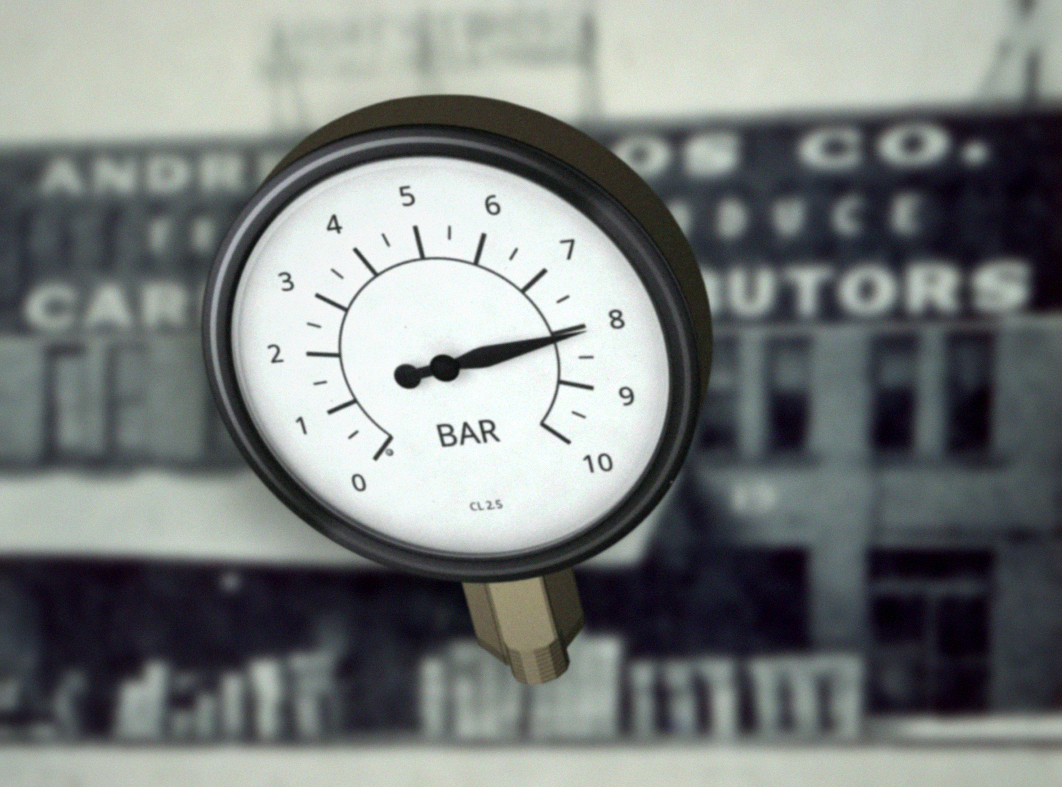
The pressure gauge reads 8 bar
